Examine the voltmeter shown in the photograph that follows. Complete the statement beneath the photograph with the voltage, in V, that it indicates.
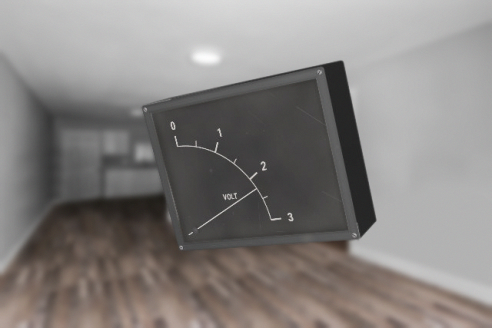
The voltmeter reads 2.25 V
